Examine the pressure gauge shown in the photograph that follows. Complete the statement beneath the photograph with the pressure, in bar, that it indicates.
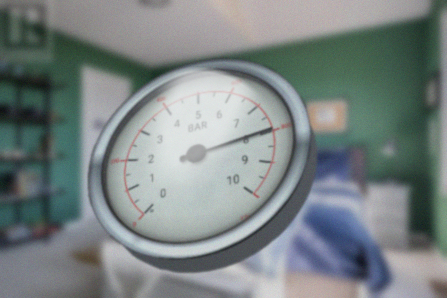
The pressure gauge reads 8 bar
